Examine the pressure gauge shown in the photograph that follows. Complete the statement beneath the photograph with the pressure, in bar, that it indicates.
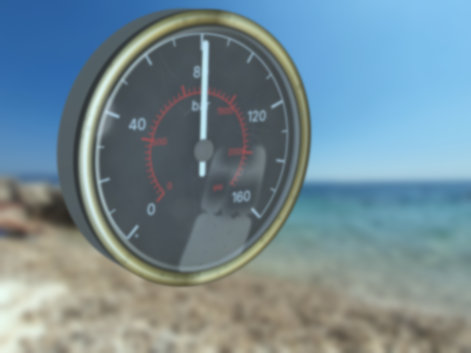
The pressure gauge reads 80 bar
